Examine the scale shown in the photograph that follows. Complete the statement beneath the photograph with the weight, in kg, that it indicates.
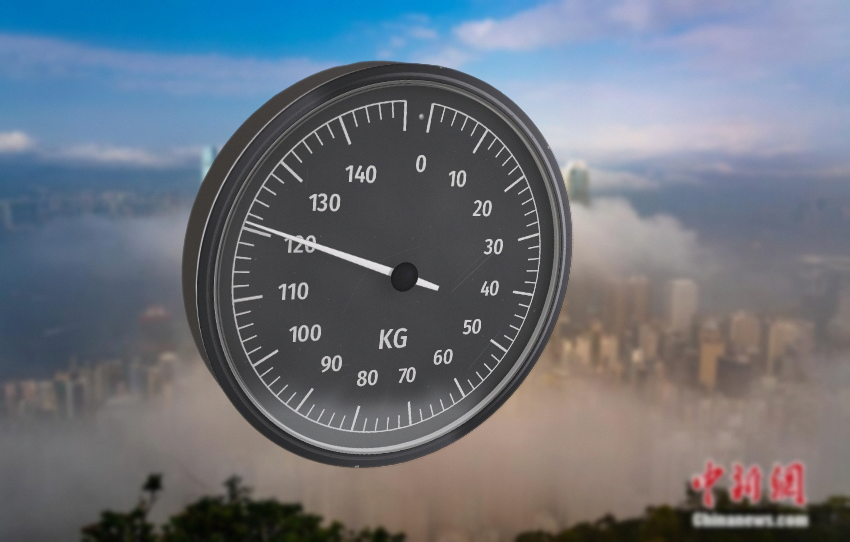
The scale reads 121 kg
